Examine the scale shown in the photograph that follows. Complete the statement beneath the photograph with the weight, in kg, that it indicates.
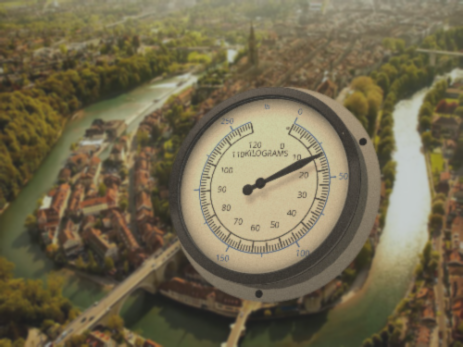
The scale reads 15 kg
